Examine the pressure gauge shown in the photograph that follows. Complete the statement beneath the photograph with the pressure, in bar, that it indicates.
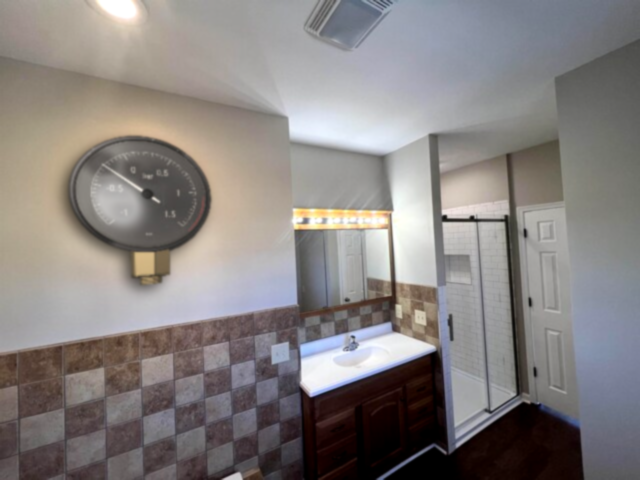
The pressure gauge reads -0.25 bar
